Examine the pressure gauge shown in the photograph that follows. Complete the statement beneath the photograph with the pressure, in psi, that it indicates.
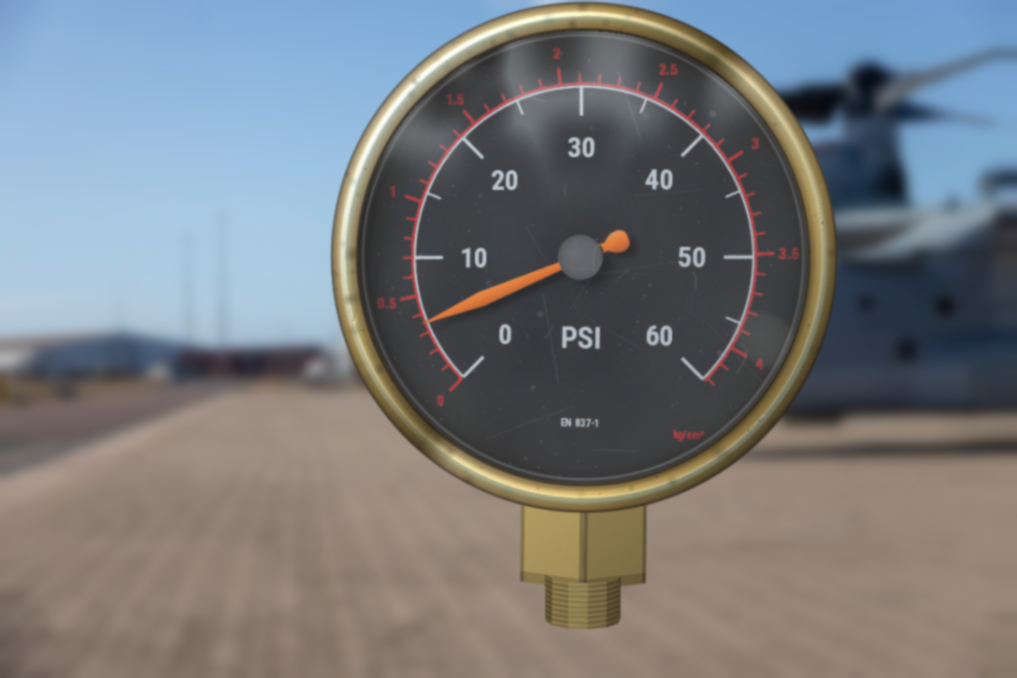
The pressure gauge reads 5 psi
